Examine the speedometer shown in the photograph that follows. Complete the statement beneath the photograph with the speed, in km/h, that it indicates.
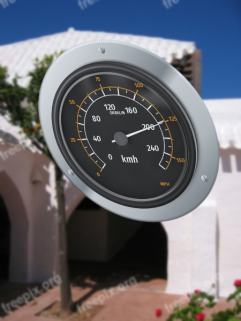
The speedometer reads 200 km/h
